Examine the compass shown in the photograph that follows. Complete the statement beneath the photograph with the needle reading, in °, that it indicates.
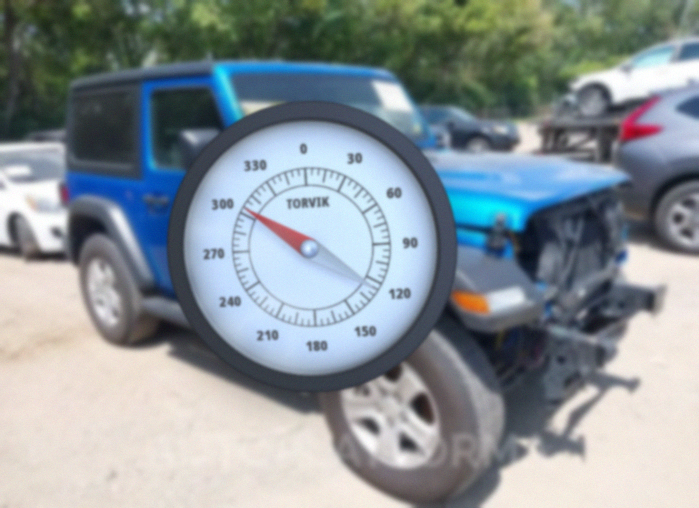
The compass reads 305 °
